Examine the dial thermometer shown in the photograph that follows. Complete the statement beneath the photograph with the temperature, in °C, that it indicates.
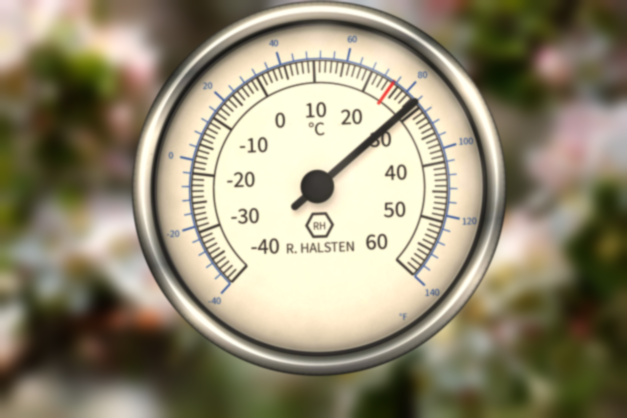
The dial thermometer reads 29 °C
